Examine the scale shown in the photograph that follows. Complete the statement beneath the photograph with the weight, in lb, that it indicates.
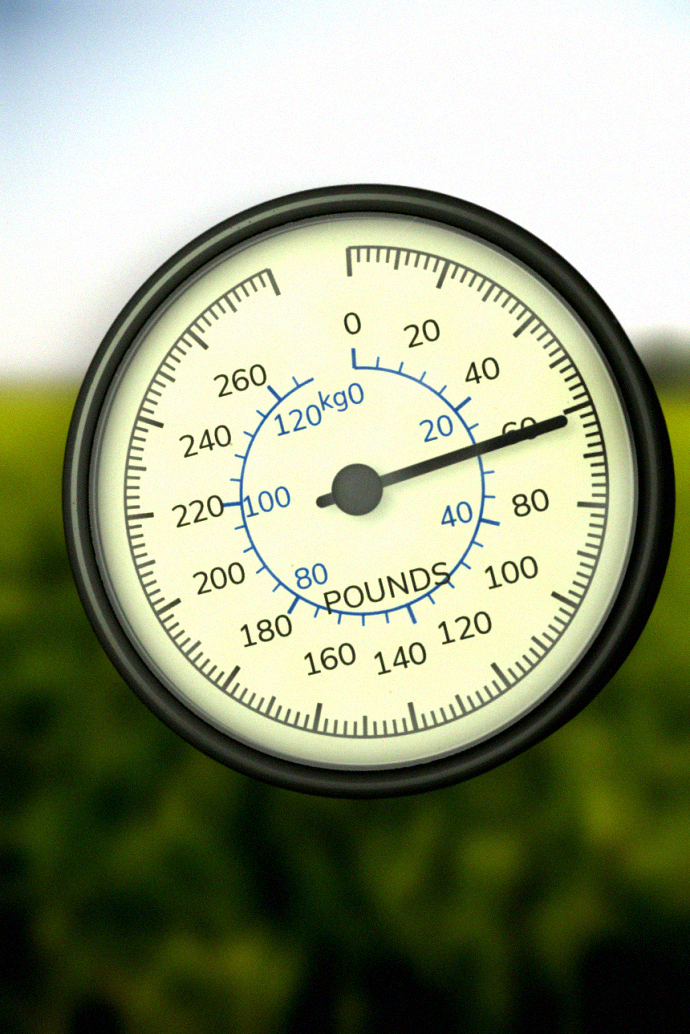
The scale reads 62 lb
